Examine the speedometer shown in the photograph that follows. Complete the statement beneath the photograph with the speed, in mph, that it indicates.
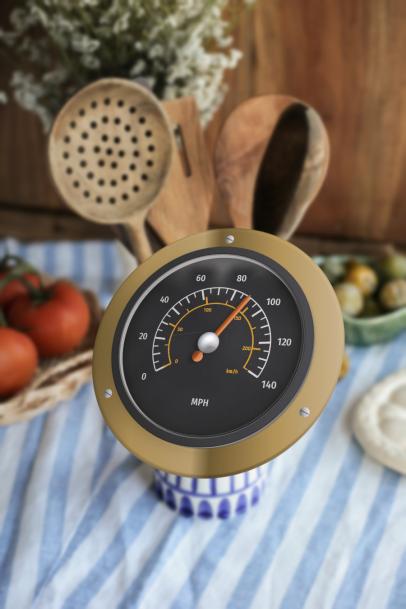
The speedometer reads 90 mph
